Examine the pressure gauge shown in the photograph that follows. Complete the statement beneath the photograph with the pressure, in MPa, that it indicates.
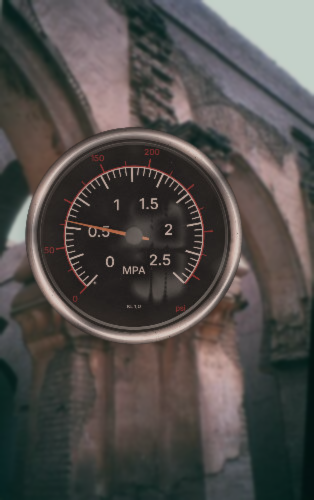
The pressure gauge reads 0.55 MPa
